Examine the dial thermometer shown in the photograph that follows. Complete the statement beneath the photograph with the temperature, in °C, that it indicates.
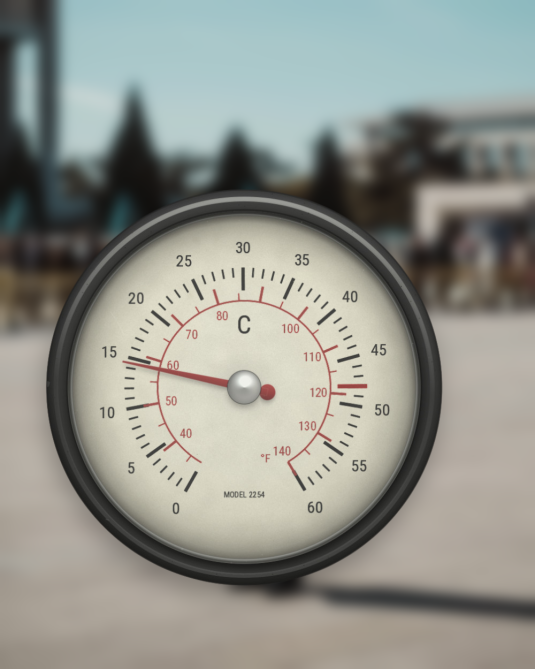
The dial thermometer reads 14.5 °C
